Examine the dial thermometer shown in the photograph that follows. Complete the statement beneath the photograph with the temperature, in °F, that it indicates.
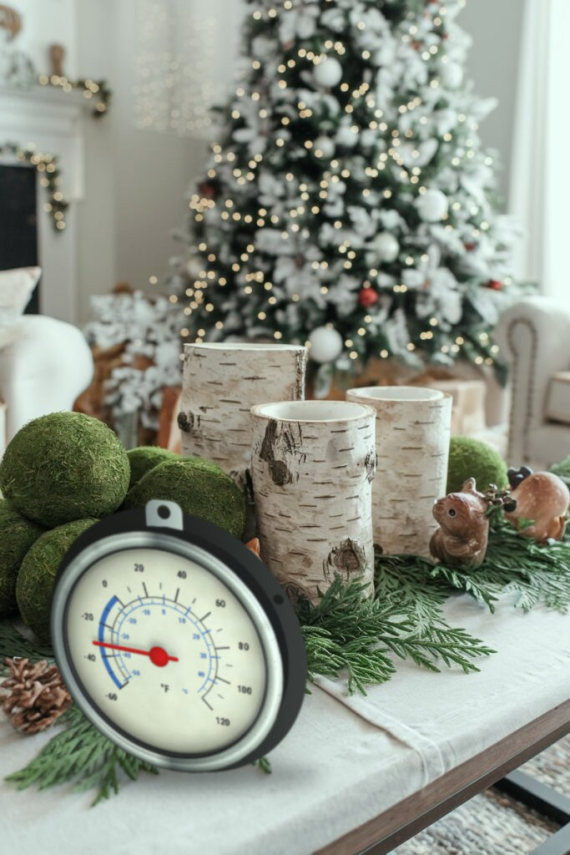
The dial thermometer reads -30 °F
